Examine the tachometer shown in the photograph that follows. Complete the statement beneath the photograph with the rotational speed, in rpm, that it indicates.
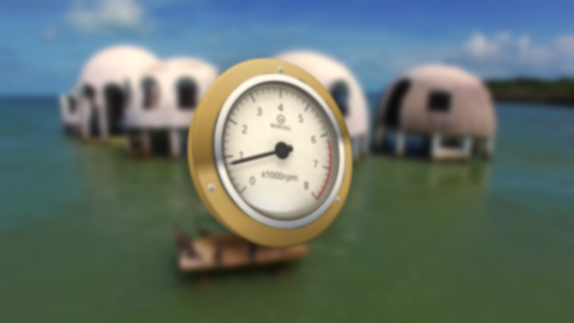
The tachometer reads 800 rpm
